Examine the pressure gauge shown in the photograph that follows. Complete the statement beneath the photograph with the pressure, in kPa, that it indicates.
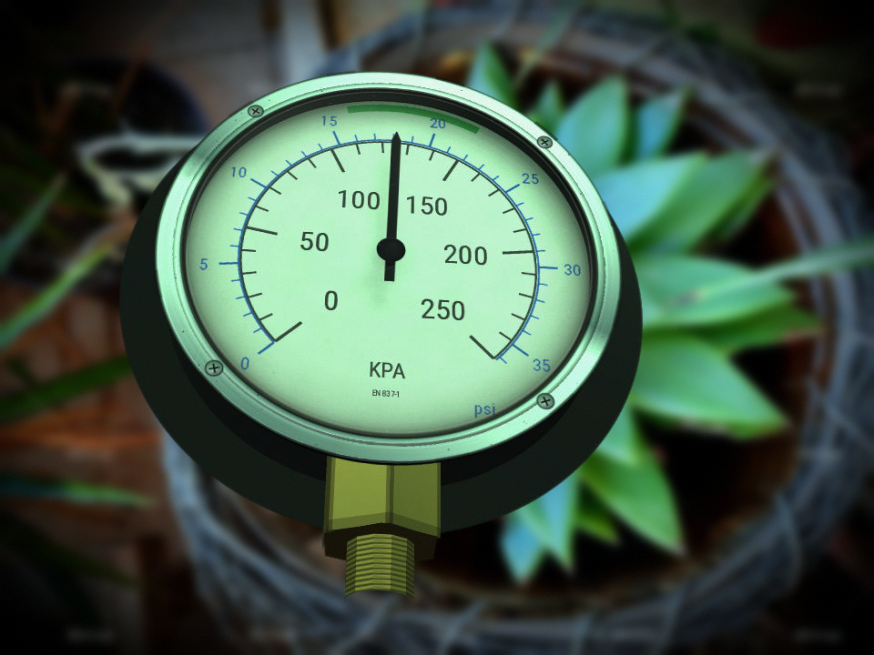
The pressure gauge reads 125 kPa
